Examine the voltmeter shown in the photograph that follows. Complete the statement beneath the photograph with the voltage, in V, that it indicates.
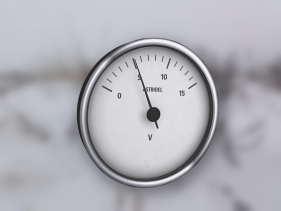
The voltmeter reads 5 V
